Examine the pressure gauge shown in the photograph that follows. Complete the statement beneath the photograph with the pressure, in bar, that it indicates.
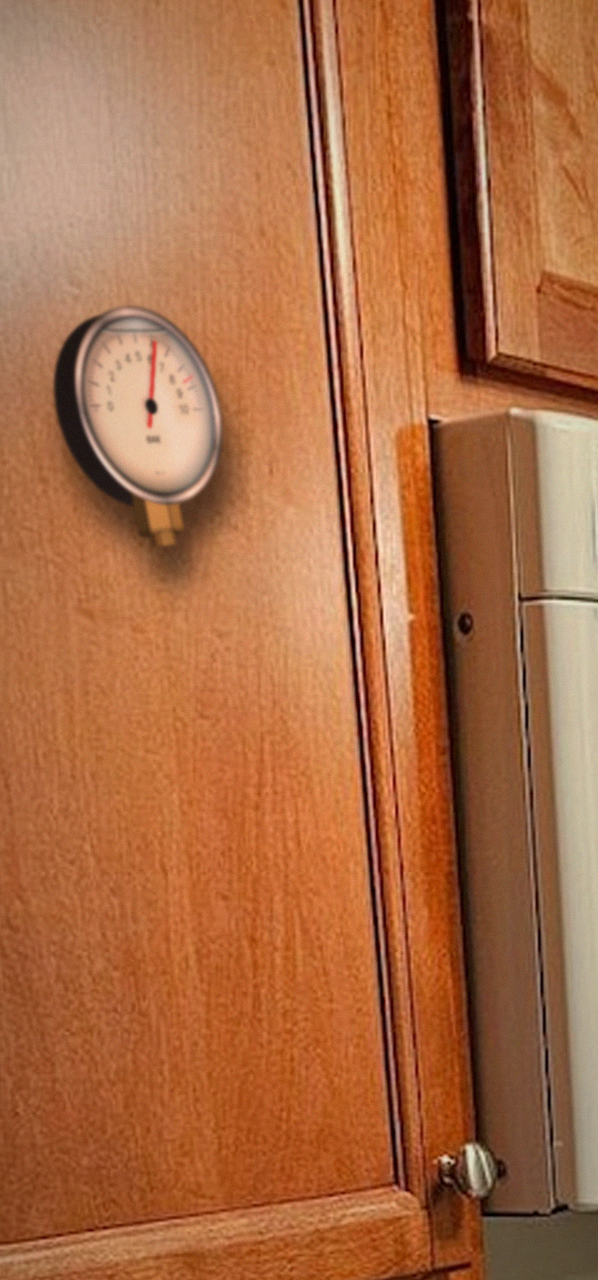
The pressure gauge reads 6 bar
